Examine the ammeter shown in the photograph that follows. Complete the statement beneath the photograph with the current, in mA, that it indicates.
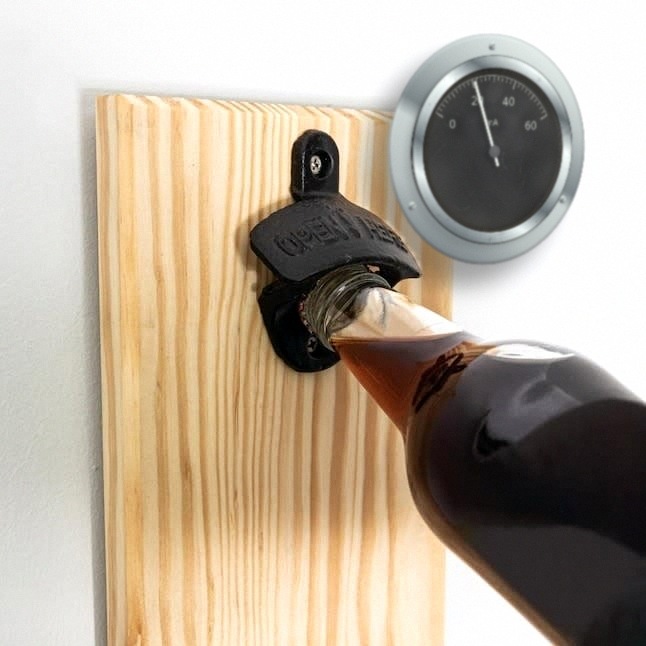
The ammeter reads 20 mA
